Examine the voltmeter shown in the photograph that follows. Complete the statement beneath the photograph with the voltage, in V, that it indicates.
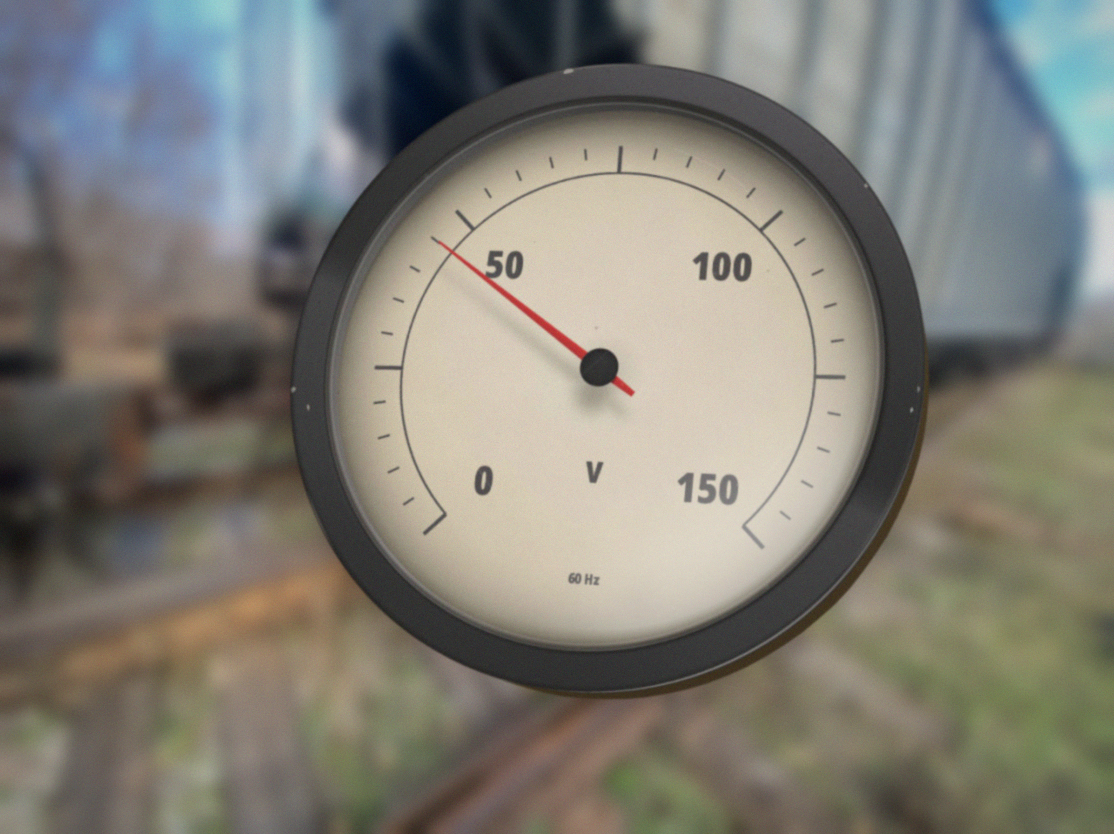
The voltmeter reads 45 V
